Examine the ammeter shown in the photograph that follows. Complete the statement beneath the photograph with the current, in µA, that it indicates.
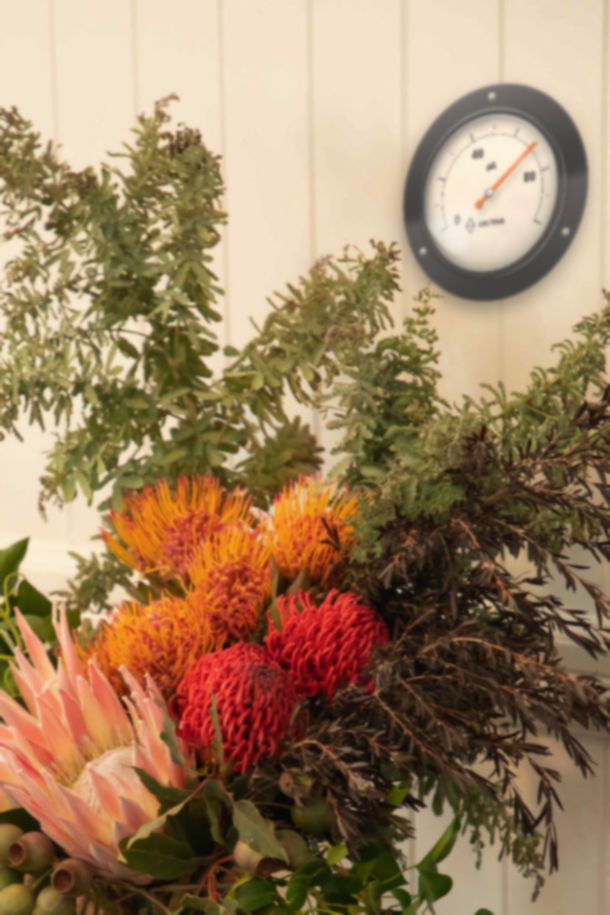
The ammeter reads 70 µA
